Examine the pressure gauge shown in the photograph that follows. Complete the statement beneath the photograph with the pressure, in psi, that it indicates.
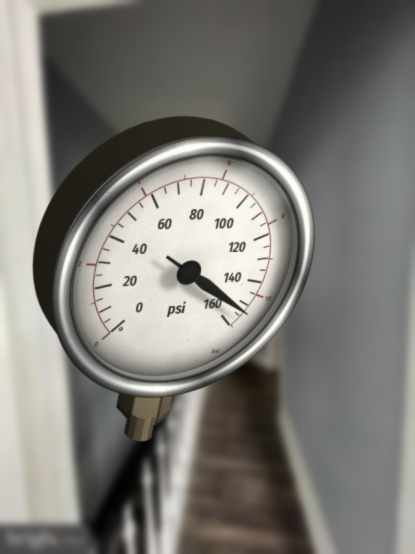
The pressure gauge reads 152.5 psi
